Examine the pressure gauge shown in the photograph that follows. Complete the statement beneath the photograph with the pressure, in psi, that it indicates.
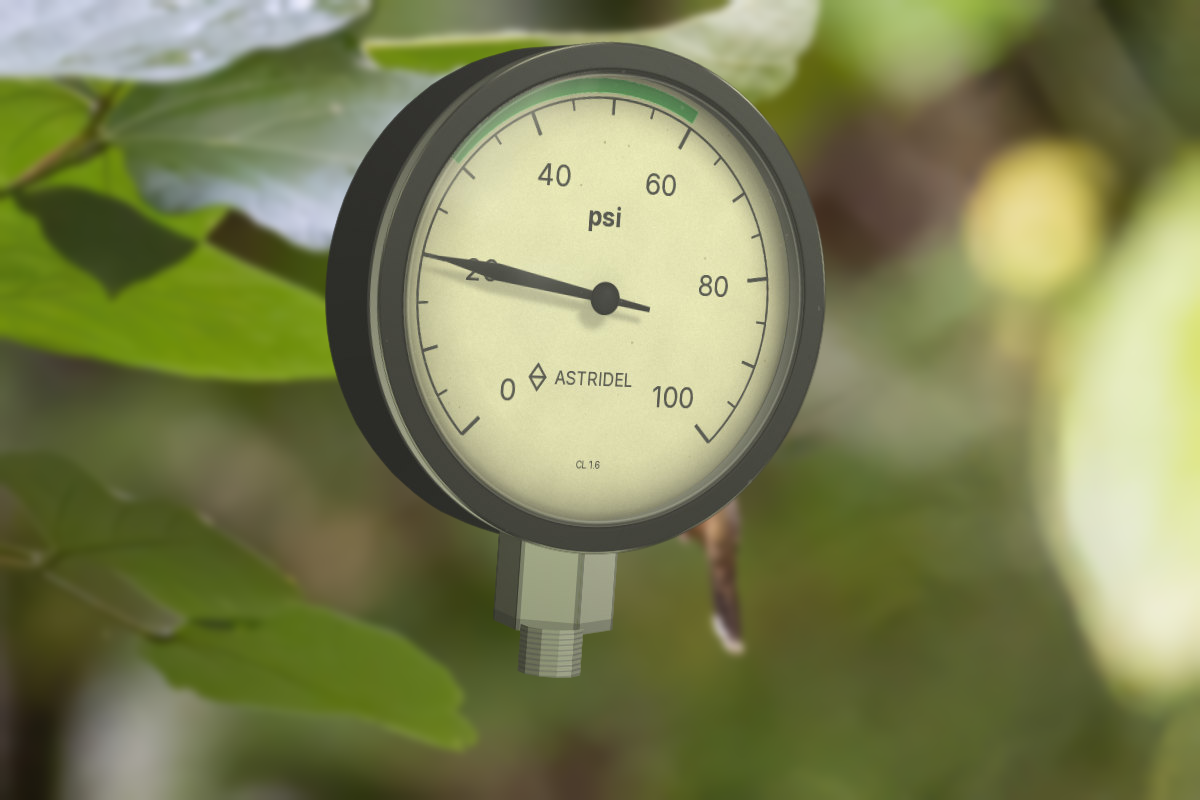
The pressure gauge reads 20 psi
